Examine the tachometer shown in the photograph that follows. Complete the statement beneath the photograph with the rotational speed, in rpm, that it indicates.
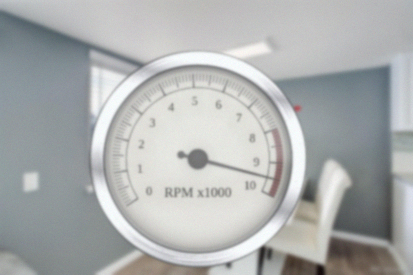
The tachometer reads 9500 rpm
